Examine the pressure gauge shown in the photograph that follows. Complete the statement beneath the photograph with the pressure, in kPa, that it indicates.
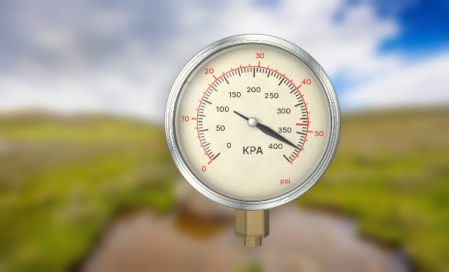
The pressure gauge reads 375 kPa
